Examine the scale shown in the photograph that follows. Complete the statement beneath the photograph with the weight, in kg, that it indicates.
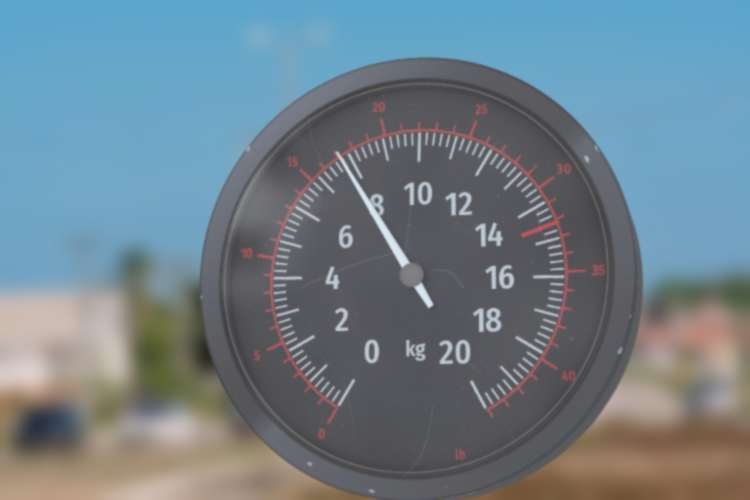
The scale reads 7.8 kg
